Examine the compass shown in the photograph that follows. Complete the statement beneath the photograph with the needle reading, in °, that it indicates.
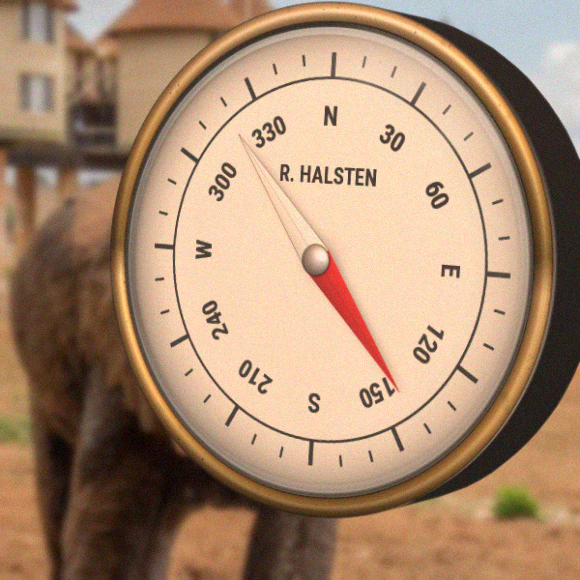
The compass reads 140 °
